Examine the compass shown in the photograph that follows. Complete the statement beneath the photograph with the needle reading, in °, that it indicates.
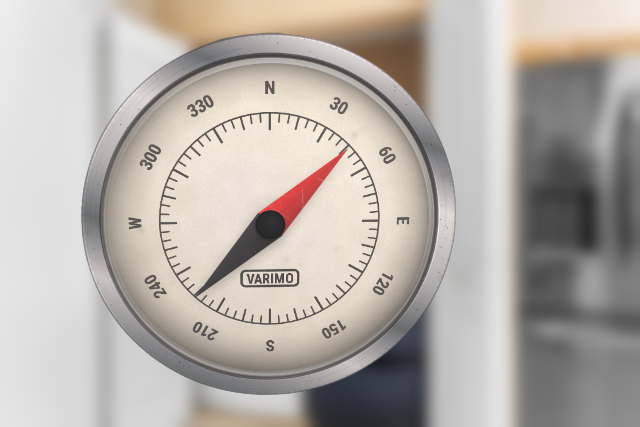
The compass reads 45 °
